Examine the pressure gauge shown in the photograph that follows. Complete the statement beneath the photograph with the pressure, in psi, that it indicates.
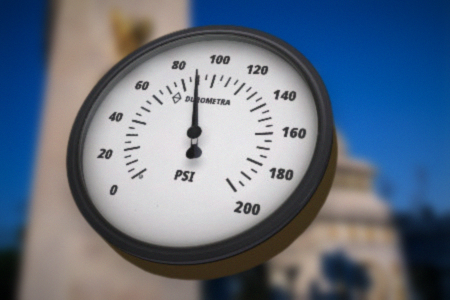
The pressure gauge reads 90 psi
